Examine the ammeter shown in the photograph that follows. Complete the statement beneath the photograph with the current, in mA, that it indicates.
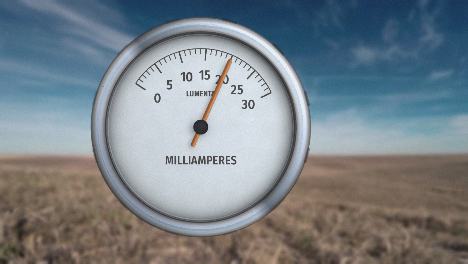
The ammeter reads 20 mA
